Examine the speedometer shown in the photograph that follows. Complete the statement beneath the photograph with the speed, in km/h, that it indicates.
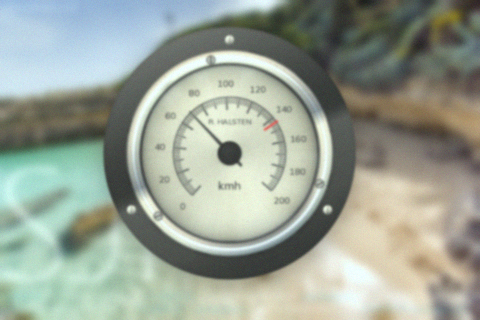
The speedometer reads 70 km/h
